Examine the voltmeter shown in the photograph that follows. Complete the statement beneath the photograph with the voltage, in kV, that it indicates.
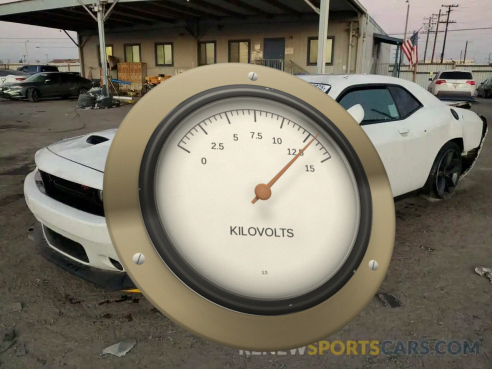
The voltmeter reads 13 kV
